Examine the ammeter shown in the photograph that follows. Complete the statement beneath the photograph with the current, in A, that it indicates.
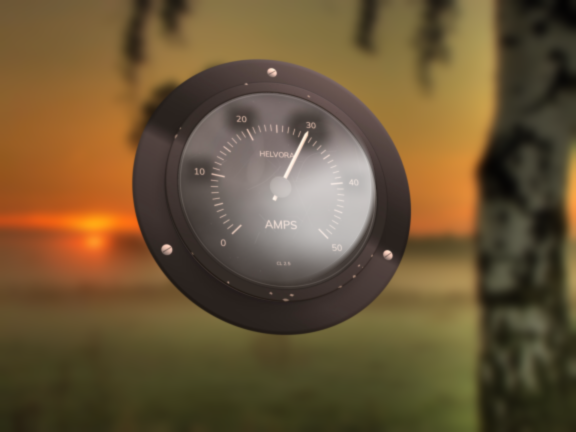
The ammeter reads 30 A
